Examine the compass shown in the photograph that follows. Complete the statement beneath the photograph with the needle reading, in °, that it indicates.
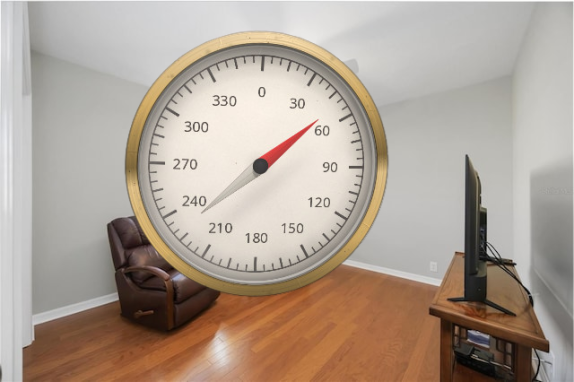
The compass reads 50 °
